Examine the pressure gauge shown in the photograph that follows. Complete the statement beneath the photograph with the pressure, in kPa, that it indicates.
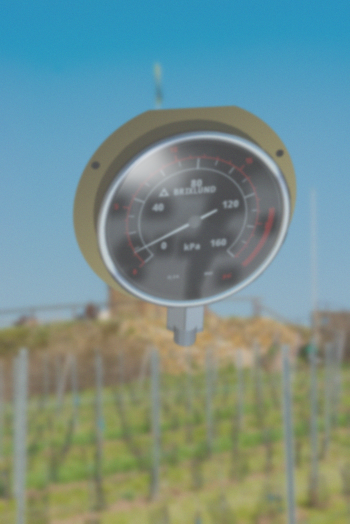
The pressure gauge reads 10 kPa
